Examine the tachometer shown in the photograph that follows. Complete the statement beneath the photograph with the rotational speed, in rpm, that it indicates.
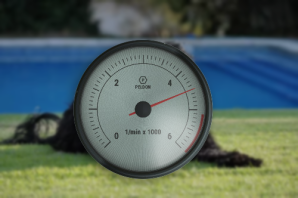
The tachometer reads 4500 rpm
